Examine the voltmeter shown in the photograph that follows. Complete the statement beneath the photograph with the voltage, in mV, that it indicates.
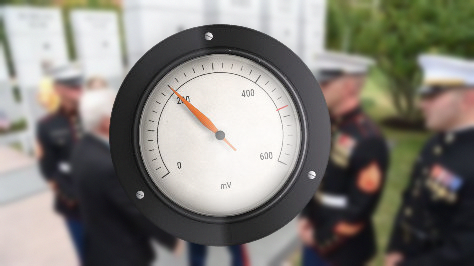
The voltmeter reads 200 mV
